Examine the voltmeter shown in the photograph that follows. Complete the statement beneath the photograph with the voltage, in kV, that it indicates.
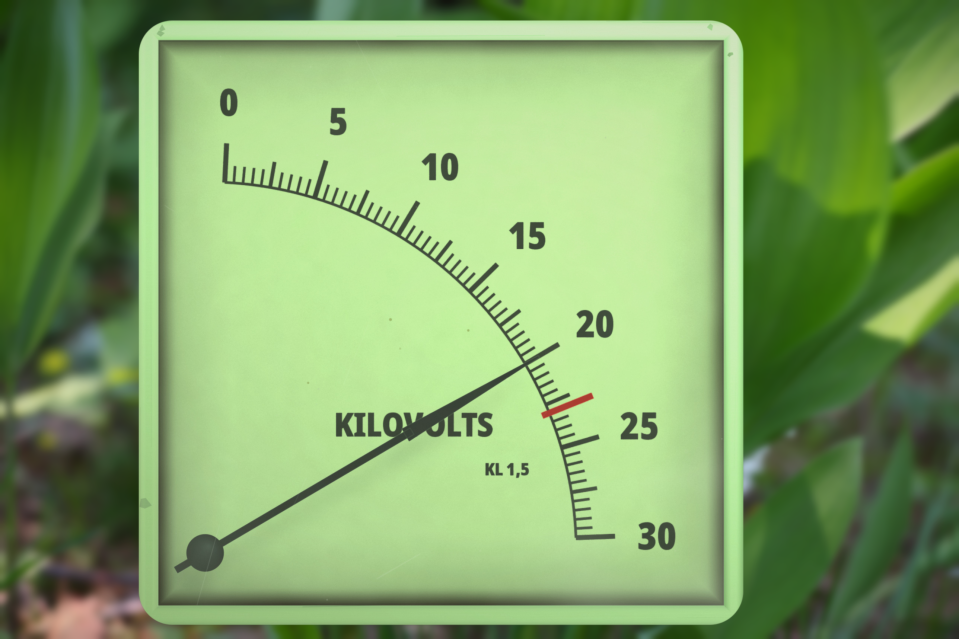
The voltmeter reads 20 kV
